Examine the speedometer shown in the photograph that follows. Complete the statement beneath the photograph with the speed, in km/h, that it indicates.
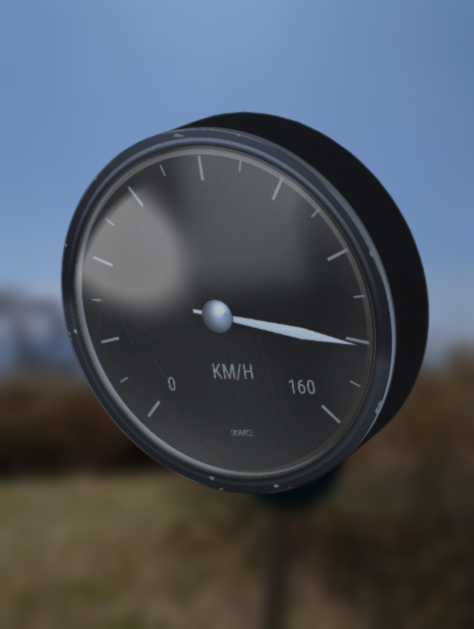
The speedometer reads 140 km/h
